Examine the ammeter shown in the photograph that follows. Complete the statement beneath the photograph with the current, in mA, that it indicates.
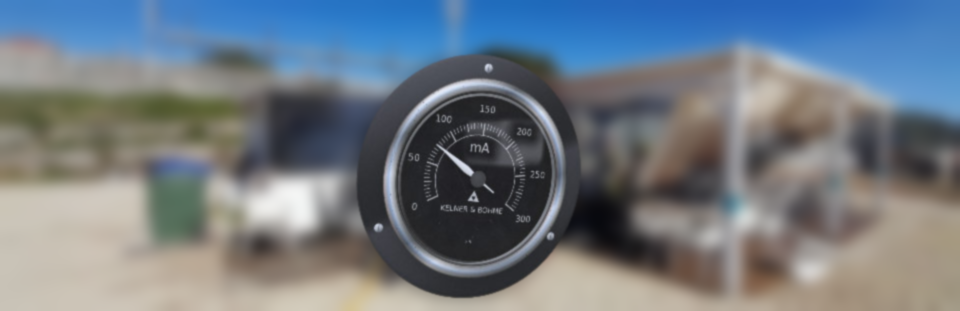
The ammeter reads 75 mA
